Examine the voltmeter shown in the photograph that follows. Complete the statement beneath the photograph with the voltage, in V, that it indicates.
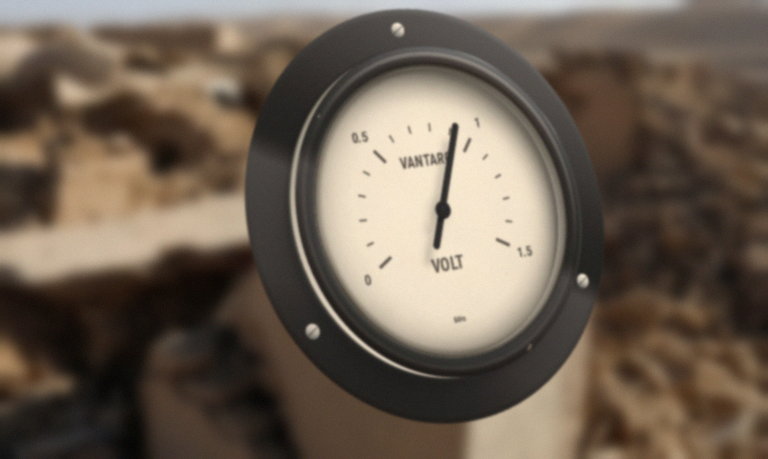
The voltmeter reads 0.9 V
